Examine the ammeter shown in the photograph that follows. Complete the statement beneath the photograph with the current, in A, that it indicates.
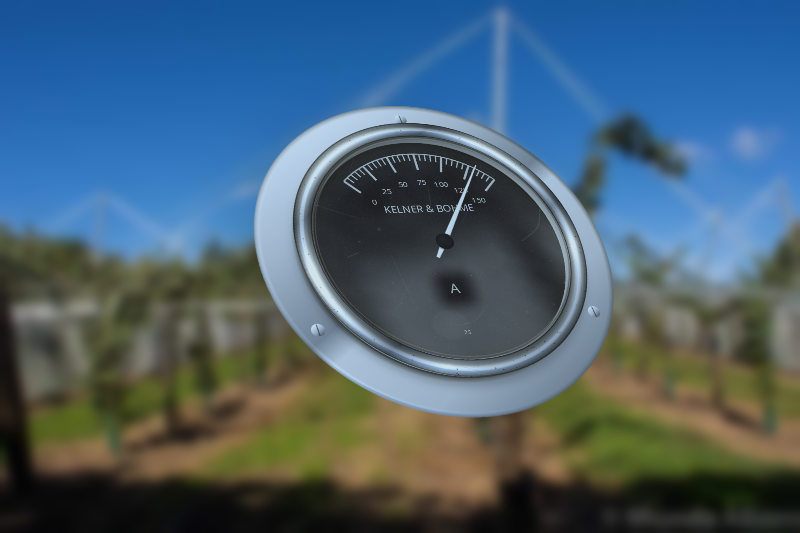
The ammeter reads 130 A
